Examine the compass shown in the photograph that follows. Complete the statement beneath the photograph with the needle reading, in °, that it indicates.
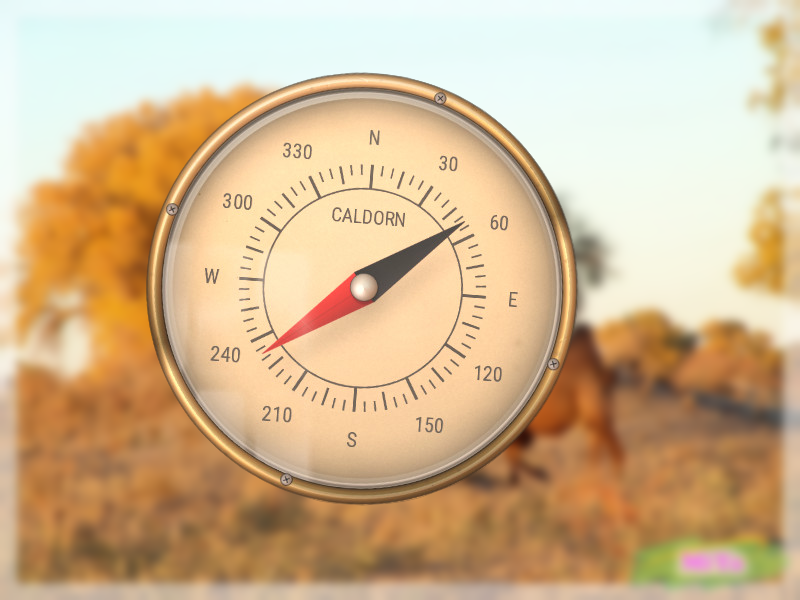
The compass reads 232.5 °
